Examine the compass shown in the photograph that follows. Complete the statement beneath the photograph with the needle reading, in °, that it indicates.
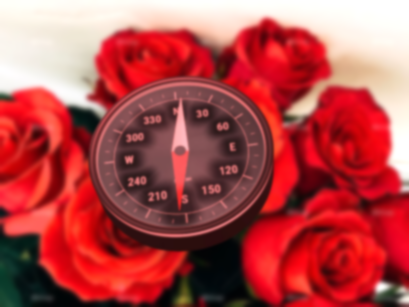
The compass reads 185 °
